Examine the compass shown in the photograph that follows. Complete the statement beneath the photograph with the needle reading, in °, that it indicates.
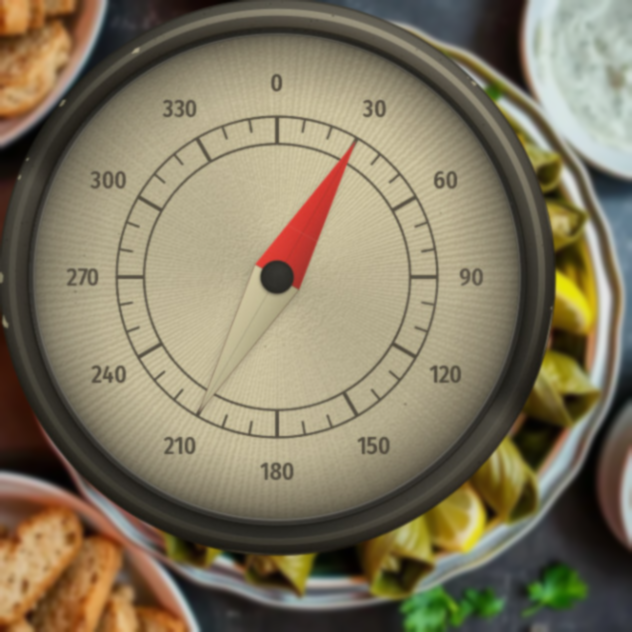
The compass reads 30 °
